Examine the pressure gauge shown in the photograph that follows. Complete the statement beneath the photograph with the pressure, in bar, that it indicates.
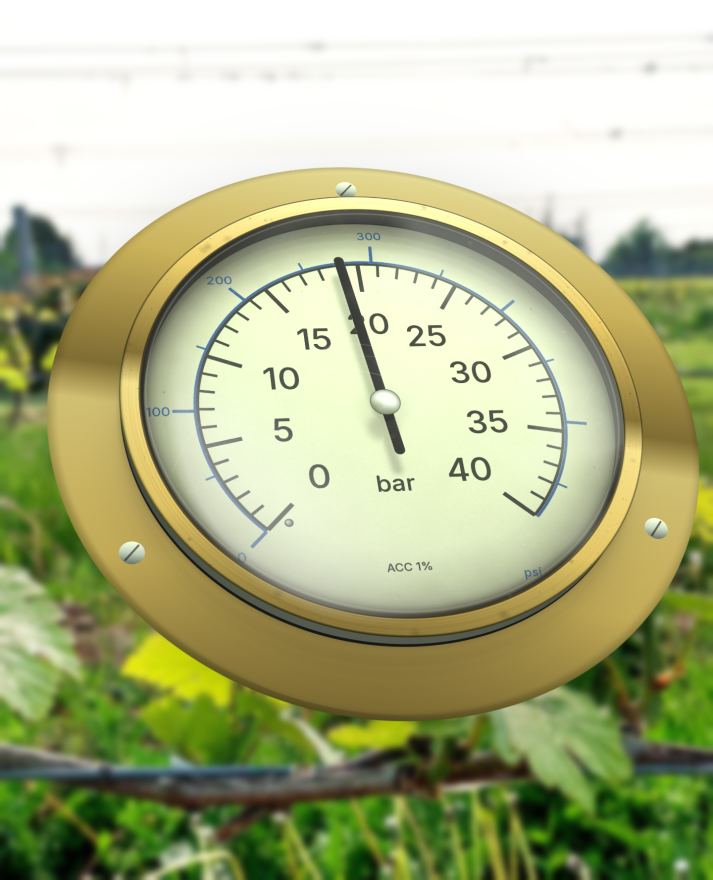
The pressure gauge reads 19 bar
